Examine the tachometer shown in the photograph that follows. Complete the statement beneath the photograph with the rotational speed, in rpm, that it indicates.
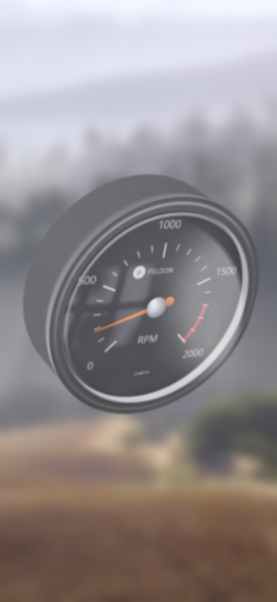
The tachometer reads 200 rpm
